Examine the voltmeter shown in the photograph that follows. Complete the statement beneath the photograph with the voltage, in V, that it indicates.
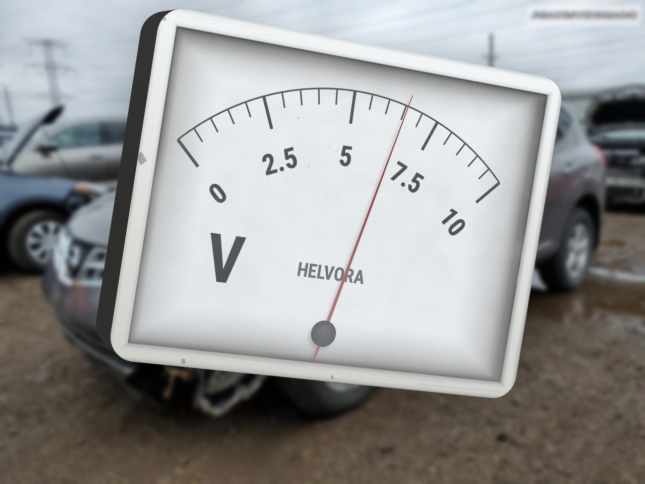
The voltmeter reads 6.5 V
